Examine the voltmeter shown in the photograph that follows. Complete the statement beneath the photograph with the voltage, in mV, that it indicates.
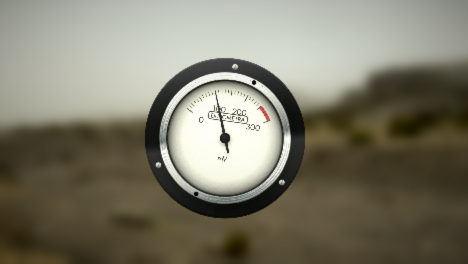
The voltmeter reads 100 mV
